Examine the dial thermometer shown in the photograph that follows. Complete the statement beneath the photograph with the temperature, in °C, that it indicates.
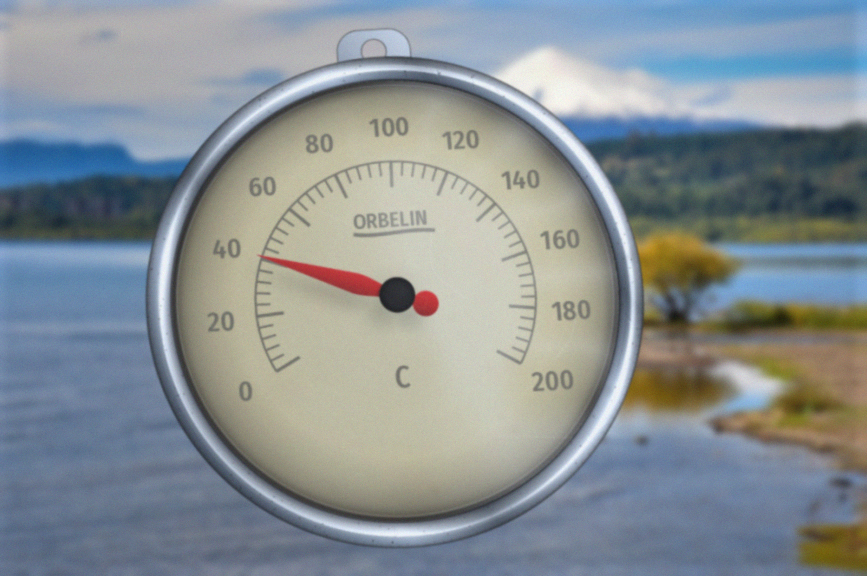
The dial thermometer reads 40 °C
